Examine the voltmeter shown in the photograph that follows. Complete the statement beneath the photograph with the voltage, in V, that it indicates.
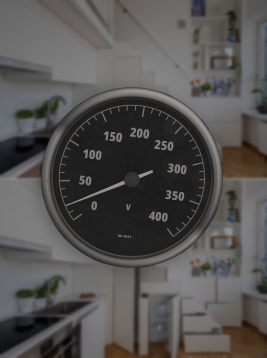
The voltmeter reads 20 V
